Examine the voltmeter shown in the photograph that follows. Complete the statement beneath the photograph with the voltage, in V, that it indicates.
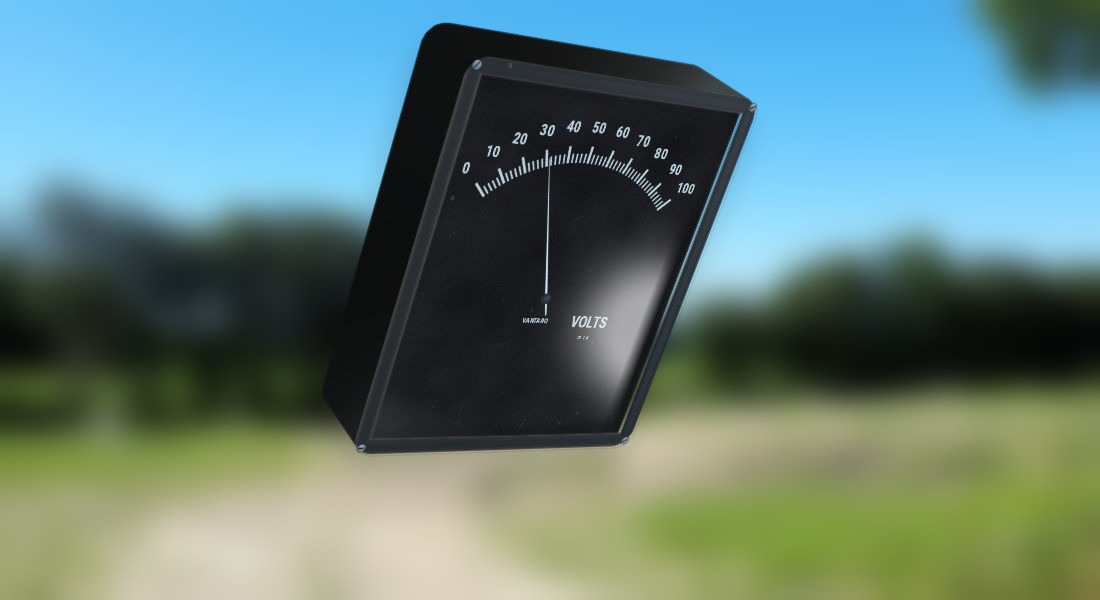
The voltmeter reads 30 V
